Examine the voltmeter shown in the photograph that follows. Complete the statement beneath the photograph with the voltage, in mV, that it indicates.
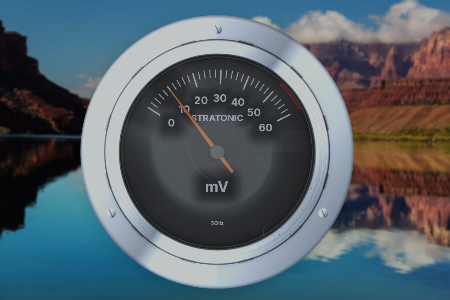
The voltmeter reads 10 mV
